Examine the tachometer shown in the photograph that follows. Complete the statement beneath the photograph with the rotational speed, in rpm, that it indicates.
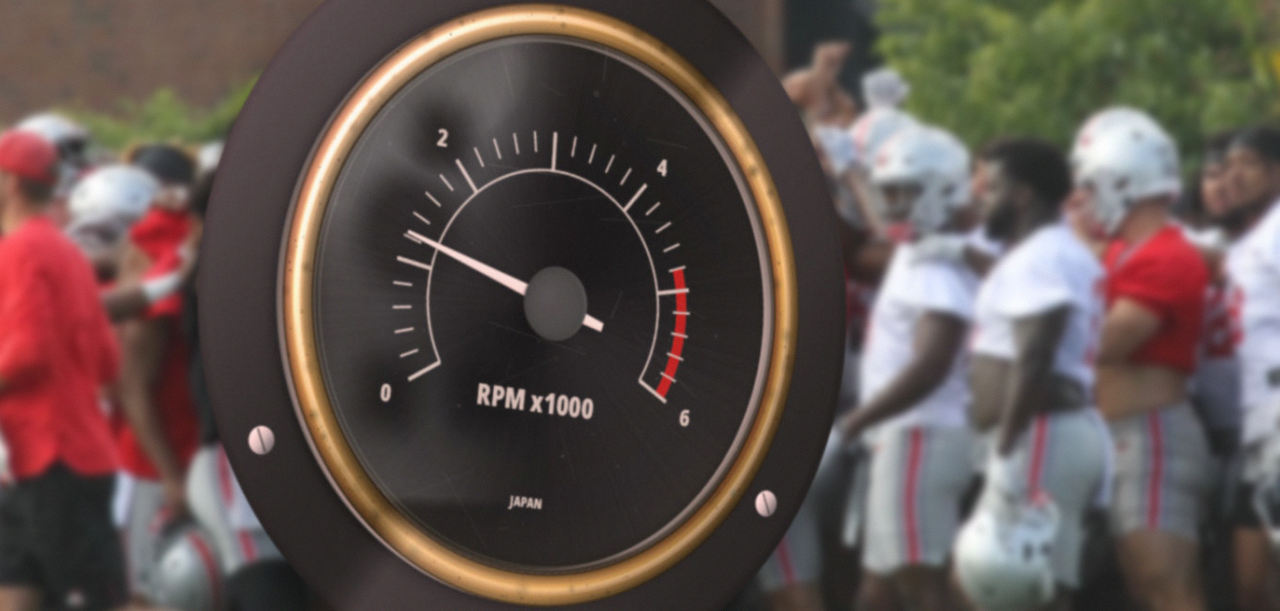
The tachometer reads 1200 rpm
